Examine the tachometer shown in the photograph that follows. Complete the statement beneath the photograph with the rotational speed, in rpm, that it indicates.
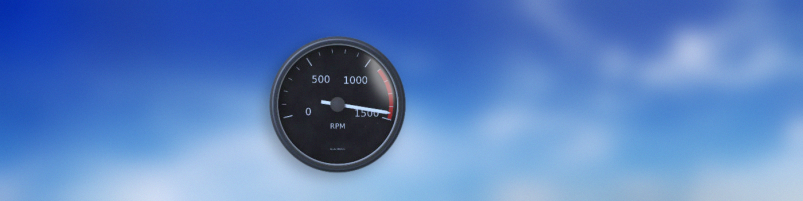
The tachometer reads 1450 rpm
